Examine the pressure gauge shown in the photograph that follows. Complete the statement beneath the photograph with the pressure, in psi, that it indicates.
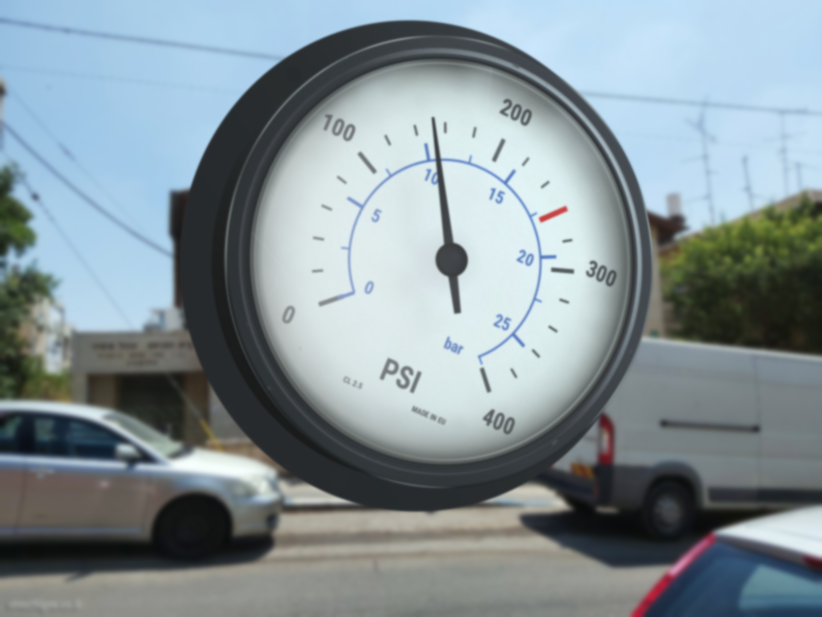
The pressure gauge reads 150 psi
